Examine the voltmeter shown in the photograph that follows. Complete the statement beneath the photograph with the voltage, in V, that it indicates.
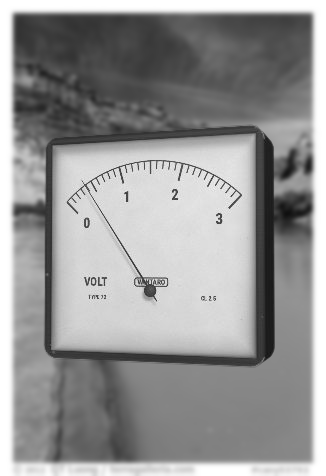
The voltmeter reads 0.4 V
